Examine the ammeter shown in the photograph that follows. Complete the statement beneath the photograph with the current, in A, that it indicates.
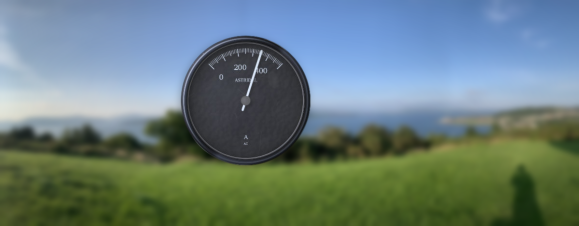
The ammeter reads 350 A
